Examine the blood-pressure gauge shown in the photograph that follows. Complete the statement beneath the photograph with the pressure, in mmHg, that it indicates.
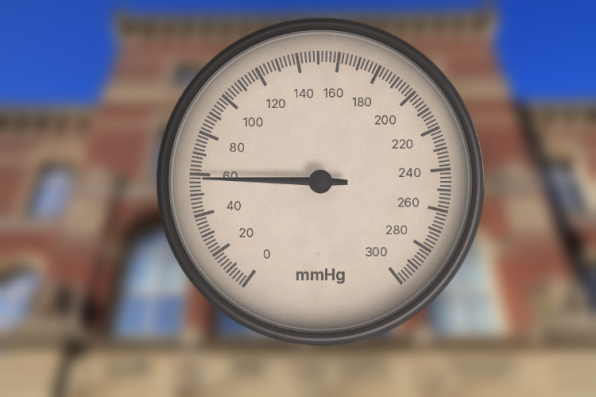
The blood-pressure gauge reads 58 mmHg
